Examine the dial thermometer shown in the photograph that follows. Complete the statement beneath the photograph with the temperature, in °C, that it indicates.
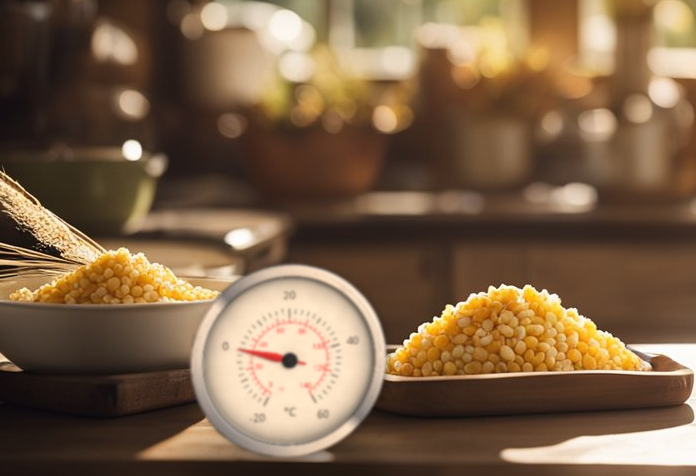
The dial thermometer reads 0 °C
